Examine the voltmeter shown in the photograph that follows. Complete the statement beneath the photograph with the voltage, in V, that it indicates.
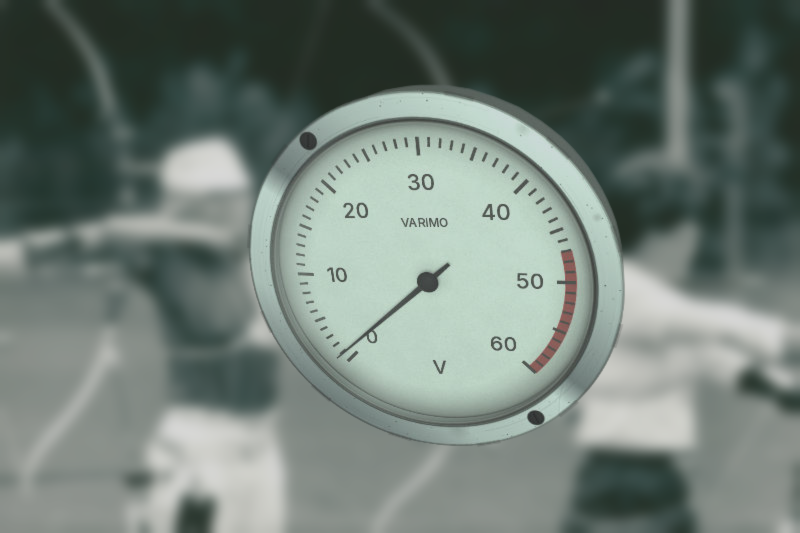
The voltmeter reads 1 V
